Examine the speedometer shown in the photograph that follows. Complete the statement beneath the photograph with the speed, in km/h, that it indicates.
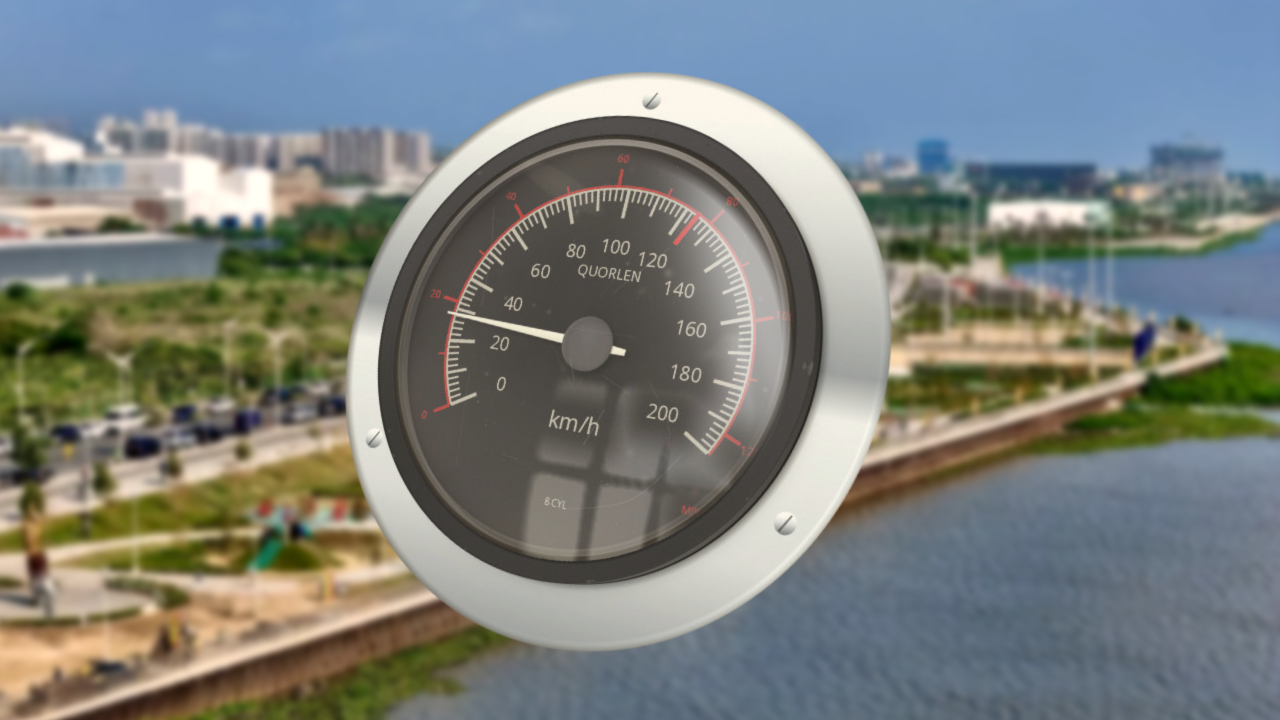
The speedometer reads 28 km/h
